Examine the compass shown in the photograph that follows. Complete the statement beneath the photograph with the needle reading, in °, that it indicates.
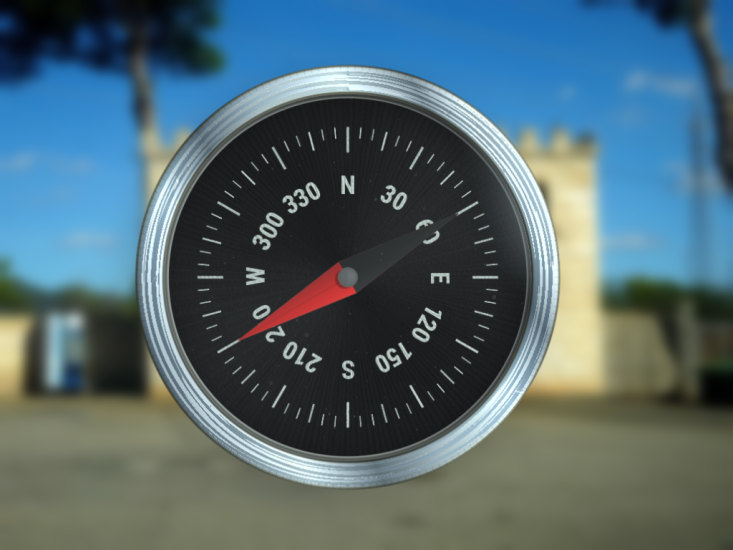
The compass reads 240 °
